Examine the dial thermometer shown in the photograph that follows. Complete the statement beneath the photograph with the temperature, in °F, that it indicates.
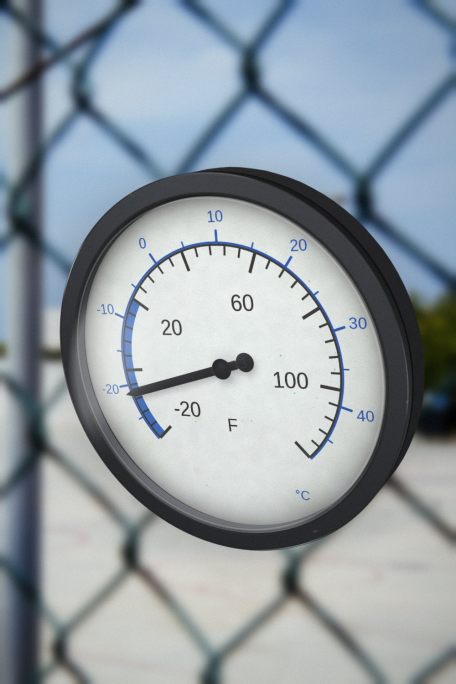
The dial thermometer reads -6 °F
